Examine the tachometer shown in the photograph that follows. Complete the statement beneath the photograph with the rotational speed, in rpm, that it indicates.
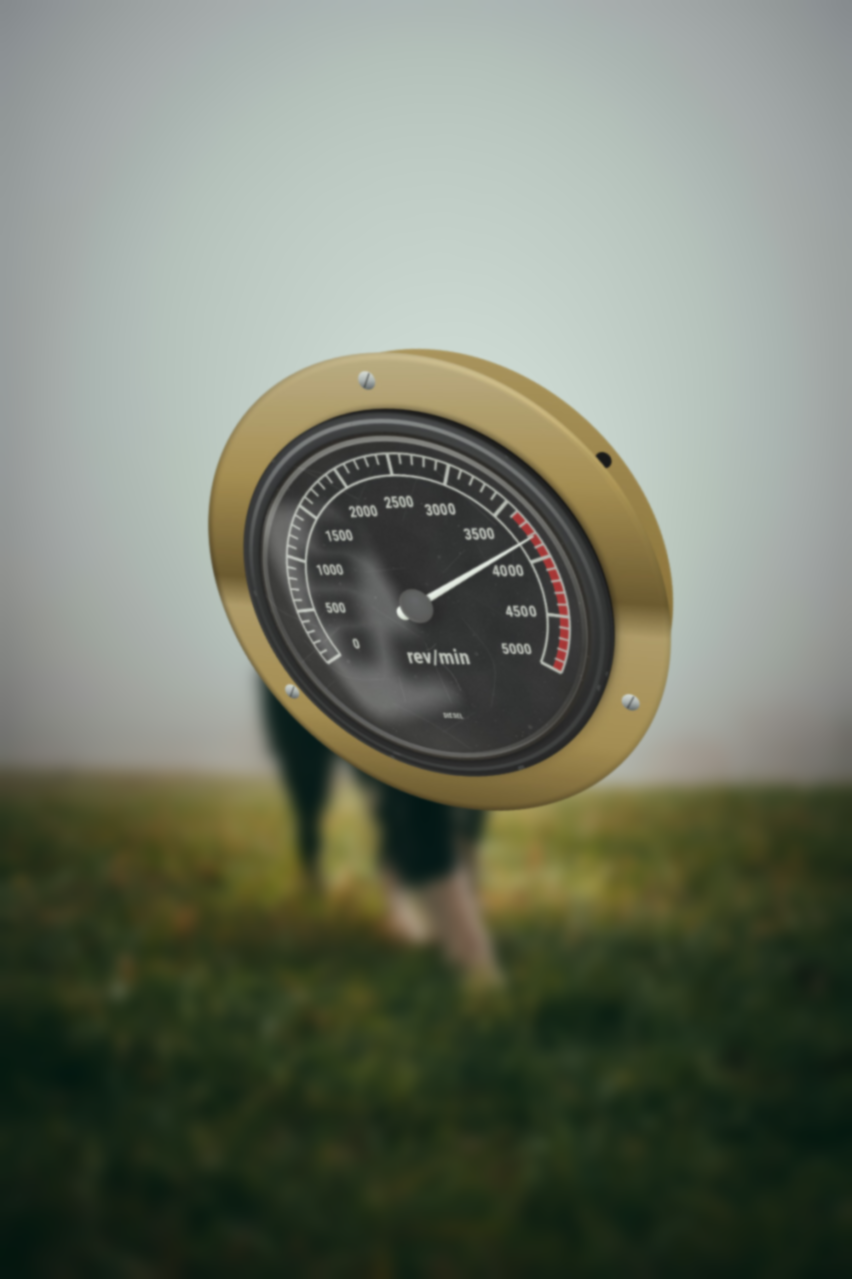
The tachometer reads 3800 rpm
